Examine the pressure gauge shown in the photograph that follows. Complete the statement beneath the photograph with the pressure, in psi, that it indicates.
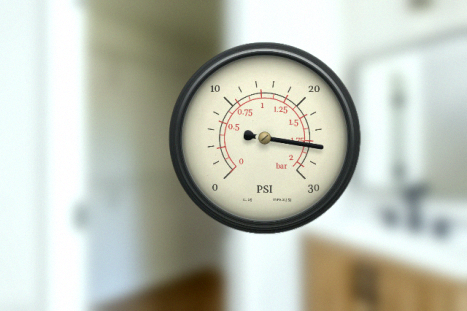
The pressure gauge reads 26 psi
